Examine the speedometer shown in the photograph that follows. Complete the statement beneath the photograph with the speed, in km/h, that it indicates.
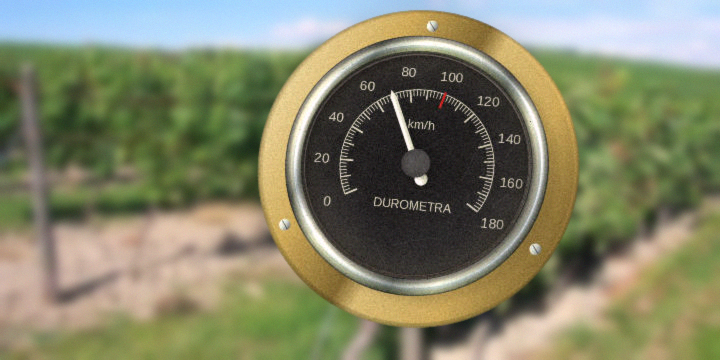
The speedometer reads 70 km/h
